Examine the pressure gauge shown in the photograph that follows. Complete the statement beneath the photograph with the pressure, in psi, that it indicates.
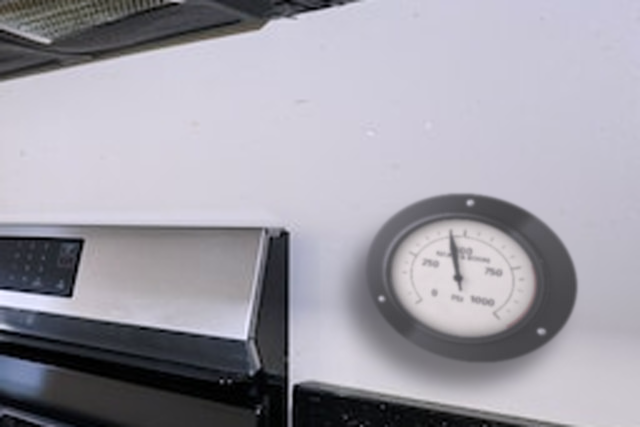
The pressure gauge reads 450 psi
